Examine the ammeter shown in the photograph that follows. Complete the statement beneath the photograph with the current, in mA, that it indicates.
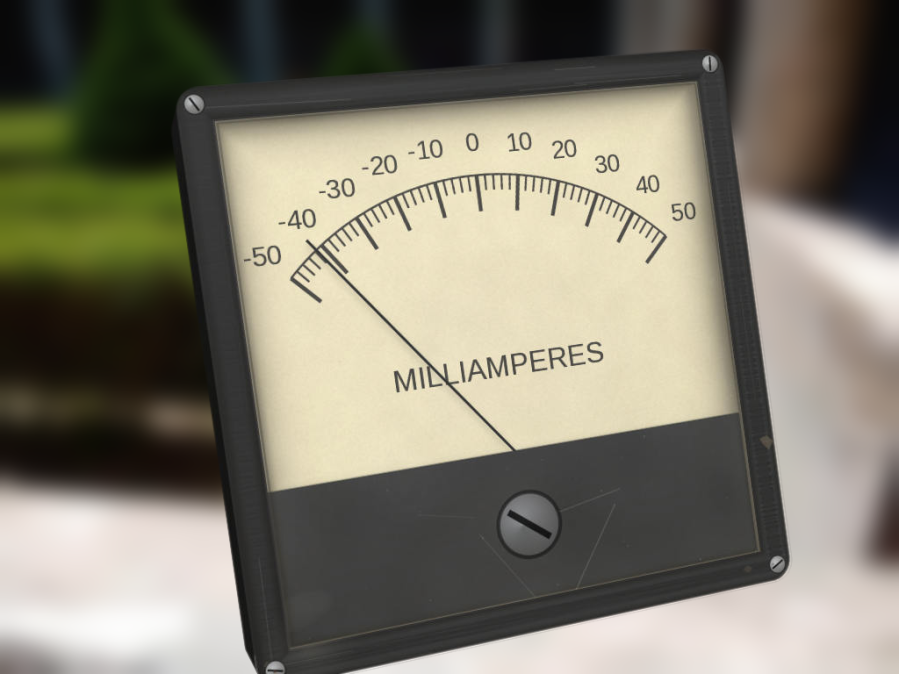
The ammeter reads -42 mA
